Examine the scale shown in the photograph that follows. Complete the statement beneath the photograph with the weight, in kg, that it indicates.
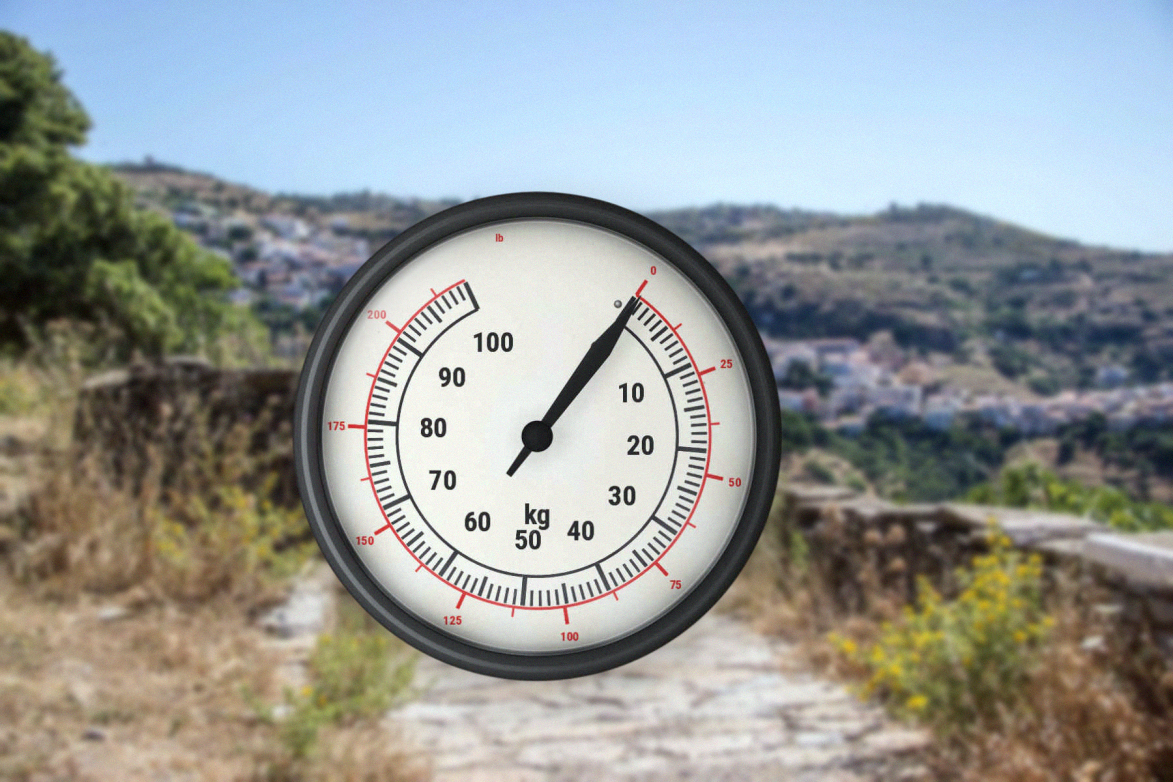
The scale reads 0.5 kg
